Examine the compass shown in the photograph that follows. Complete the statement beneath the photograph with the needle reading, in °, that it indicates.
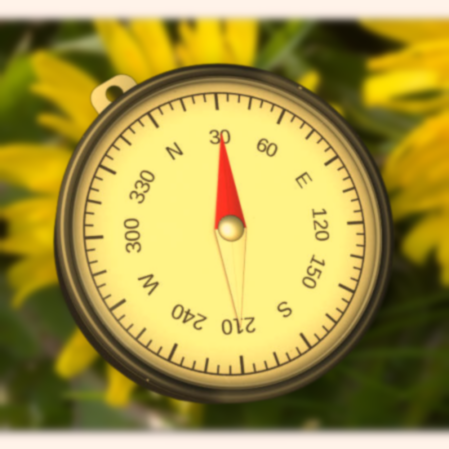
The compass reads 30 °
